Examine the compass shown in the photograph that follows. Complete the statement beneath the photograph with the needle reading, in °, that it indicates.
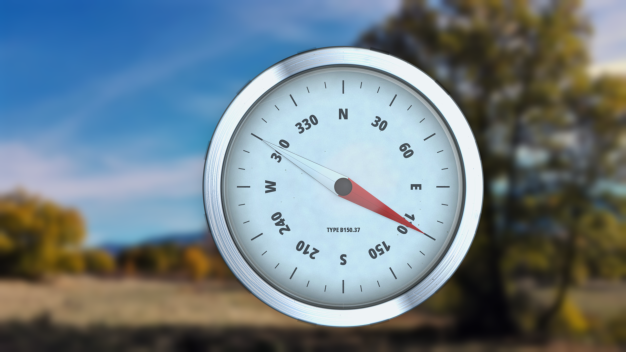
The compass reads 120 °
